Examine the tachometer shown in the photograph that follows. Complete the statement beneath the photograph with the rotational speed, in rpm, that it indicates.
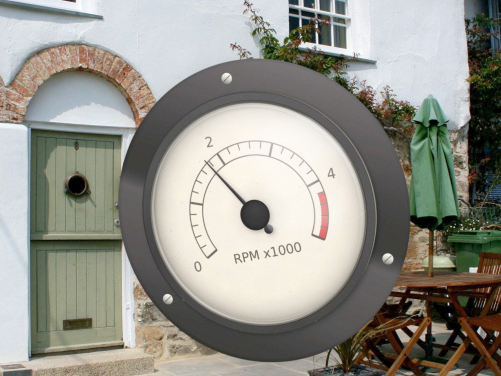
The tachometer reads 1800 rpm
